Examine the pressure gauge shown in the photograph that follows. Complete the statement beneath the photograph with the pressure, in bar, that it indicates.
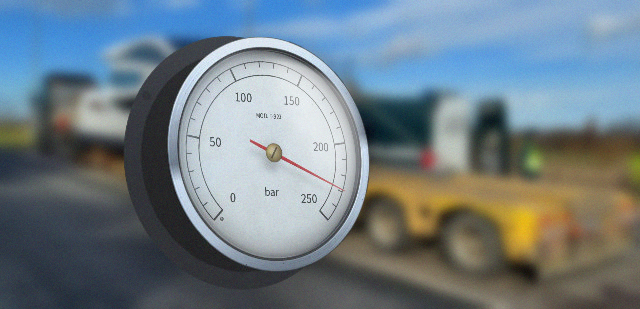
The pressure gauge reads 230 bar
